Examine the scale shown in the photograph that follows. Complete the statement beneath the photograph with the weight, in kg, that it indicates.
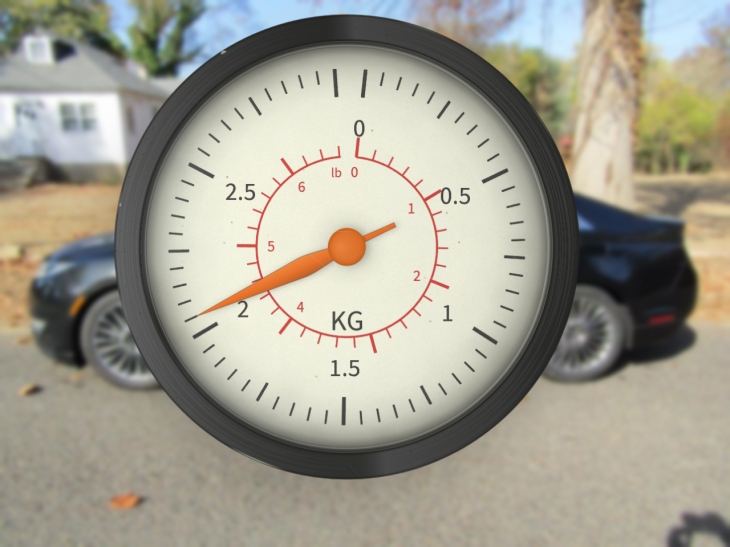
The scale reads 2.05 kg
